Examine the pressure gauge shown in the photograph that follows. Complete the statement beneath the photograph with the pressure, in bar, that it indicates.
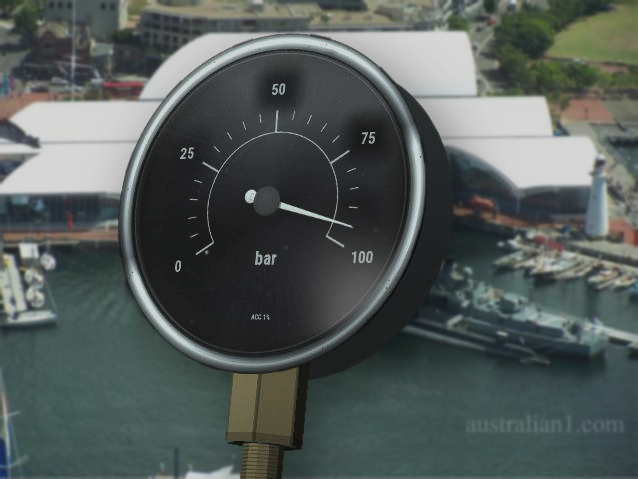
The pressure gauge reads 95 bar
